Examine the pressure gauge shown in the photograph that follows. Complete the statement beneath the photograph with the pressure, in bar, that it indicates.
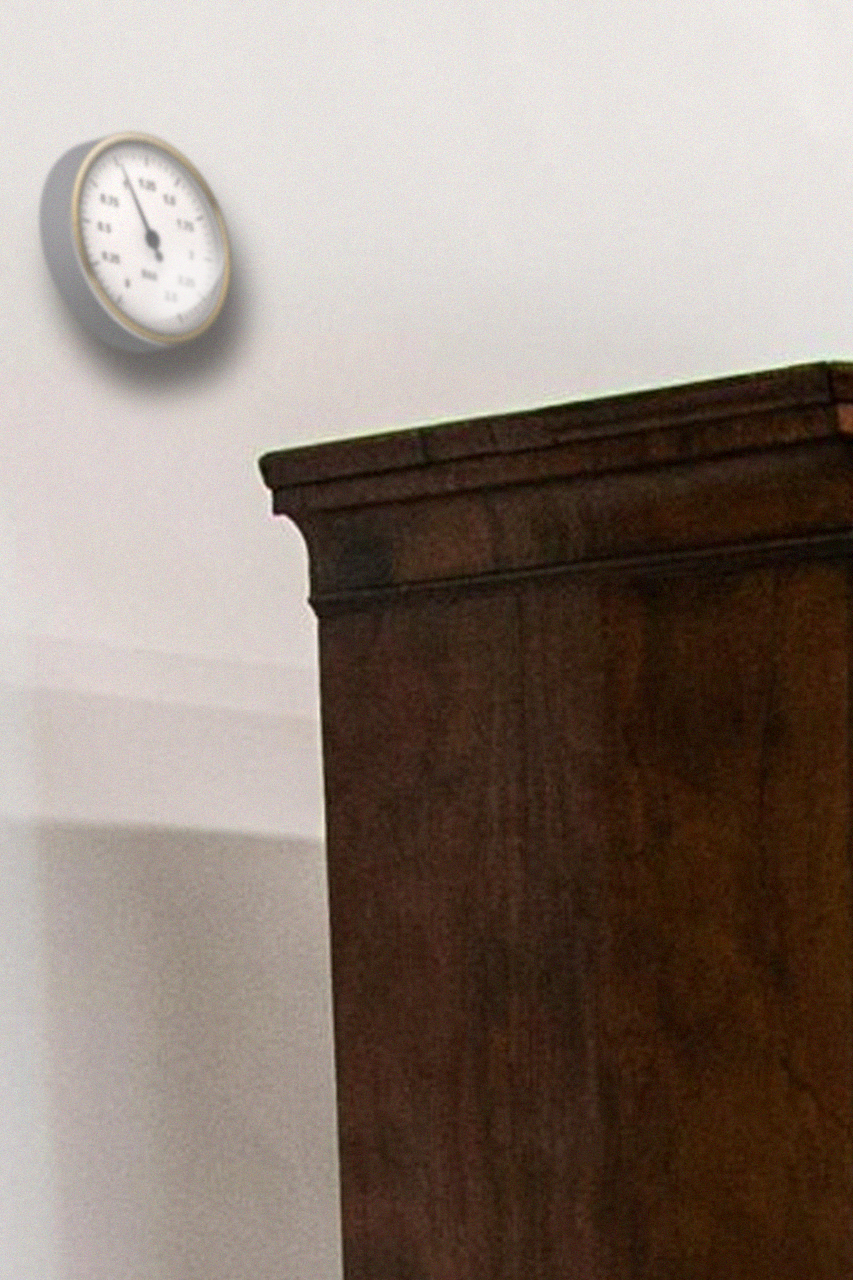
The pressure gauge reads 1 bar
